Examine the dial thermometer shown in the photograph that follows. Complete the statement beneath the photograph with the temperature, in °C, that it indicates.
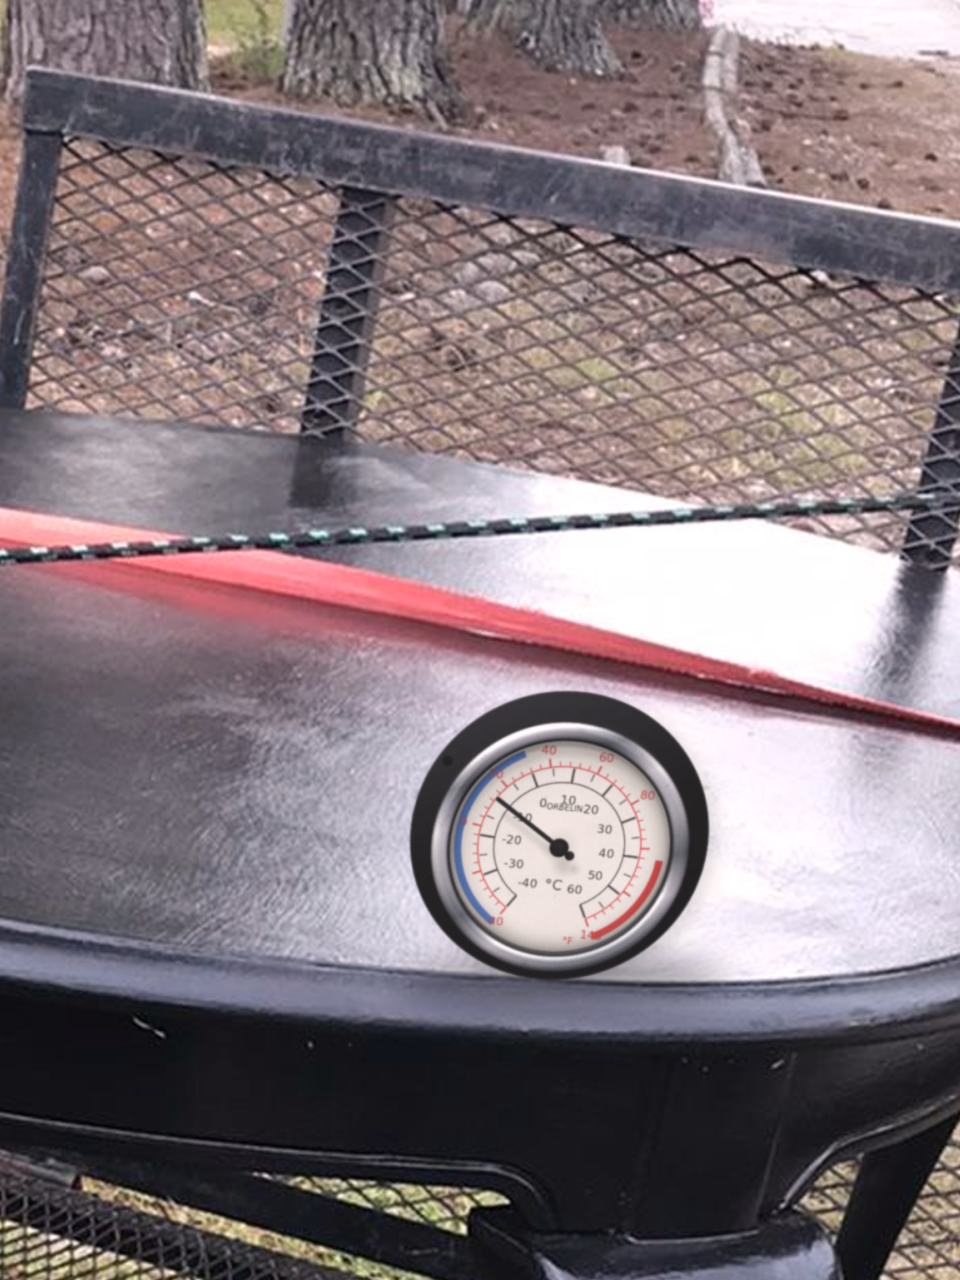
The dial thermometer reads -10 °C
